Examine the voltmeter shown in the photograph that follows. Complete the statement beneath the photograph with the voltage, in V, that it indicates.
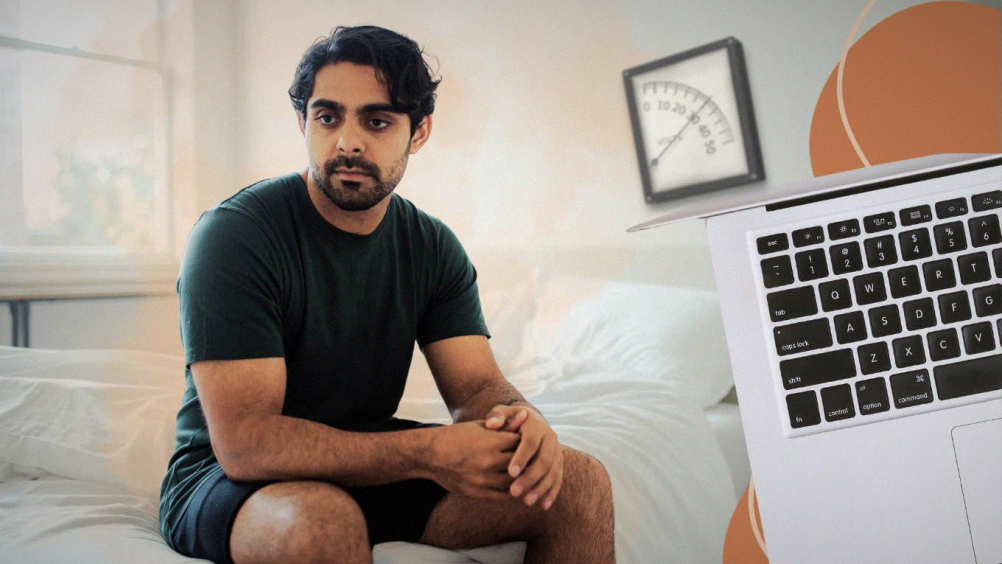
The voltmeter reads 30 V
